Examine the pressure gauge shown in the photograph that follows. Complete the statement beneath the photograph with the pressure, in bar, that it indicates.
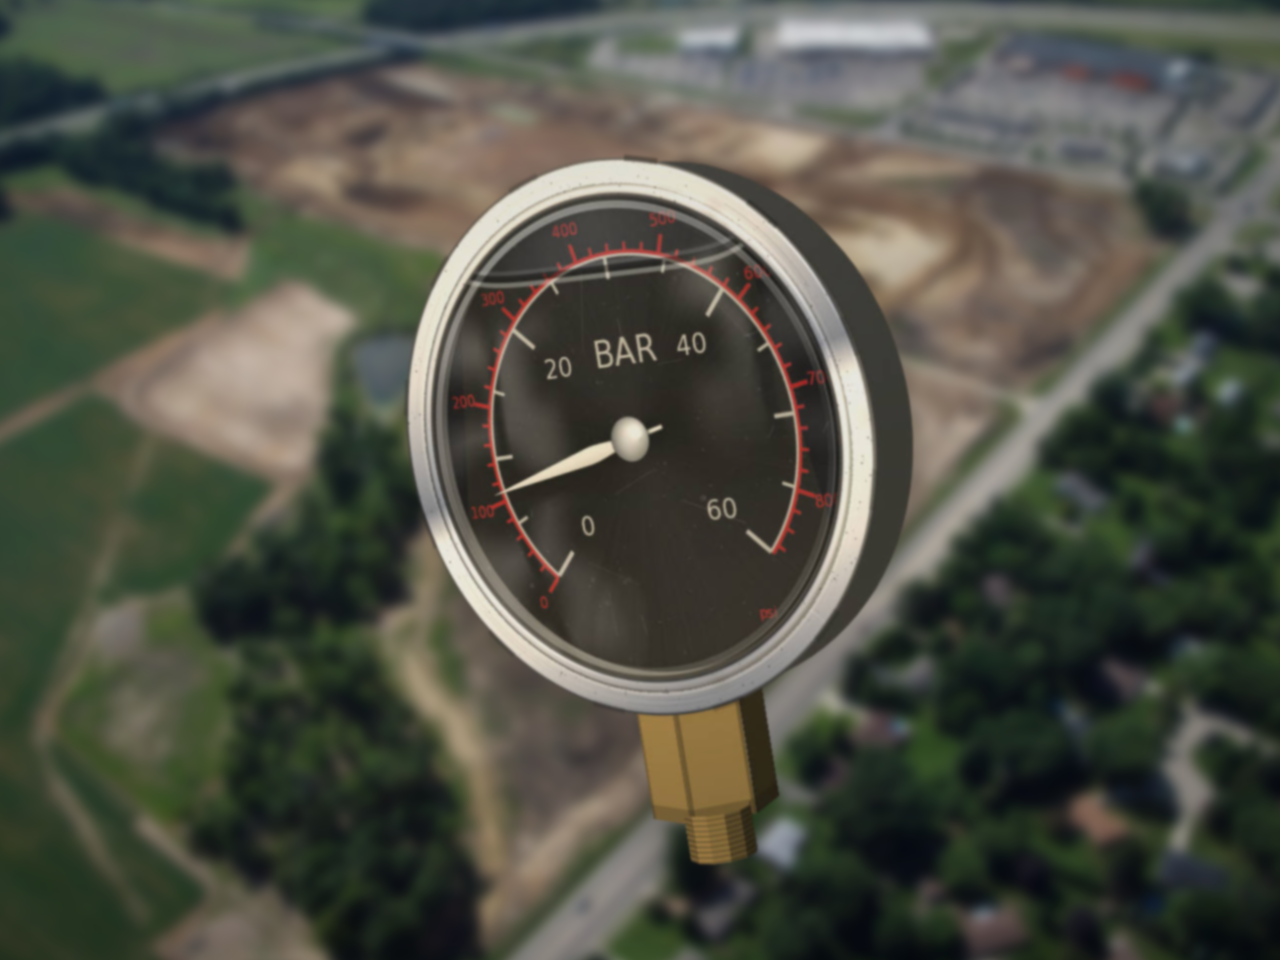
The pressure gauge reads 7.5 bar
